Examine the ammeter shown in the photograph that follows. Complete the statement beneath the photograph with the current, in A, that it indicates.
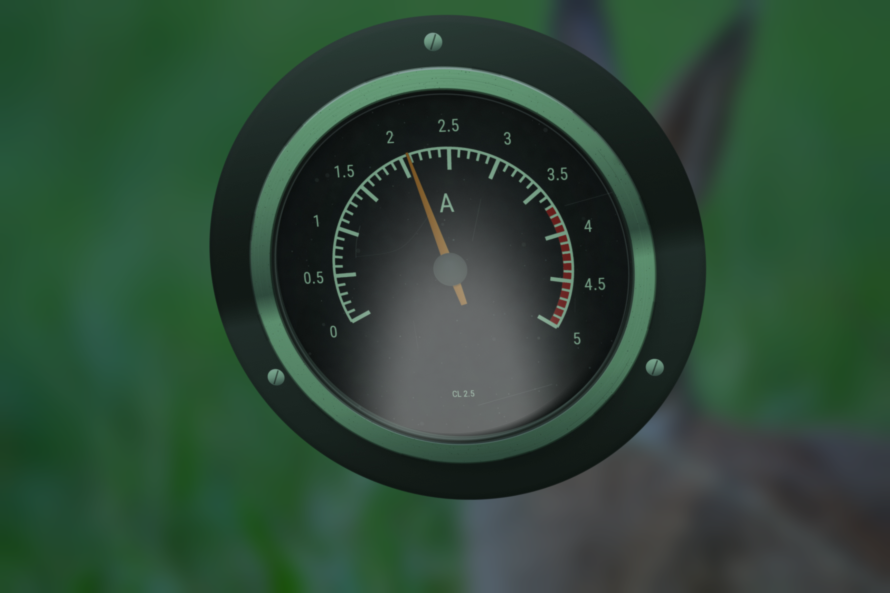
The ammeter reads 2.1 A
